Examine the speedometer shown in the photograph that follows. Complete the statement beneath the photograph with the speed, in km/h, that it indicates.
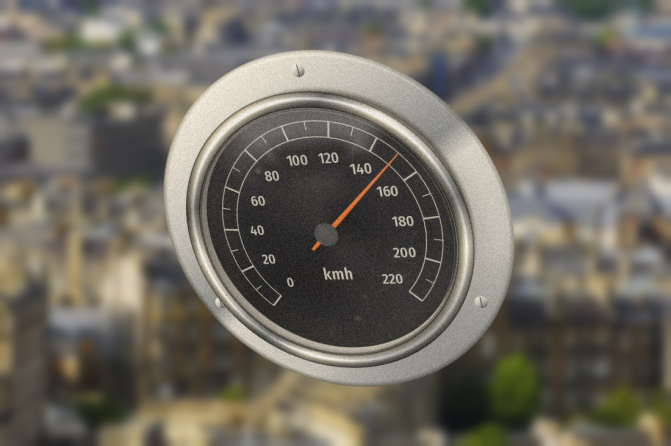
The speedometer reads 150 km/h
